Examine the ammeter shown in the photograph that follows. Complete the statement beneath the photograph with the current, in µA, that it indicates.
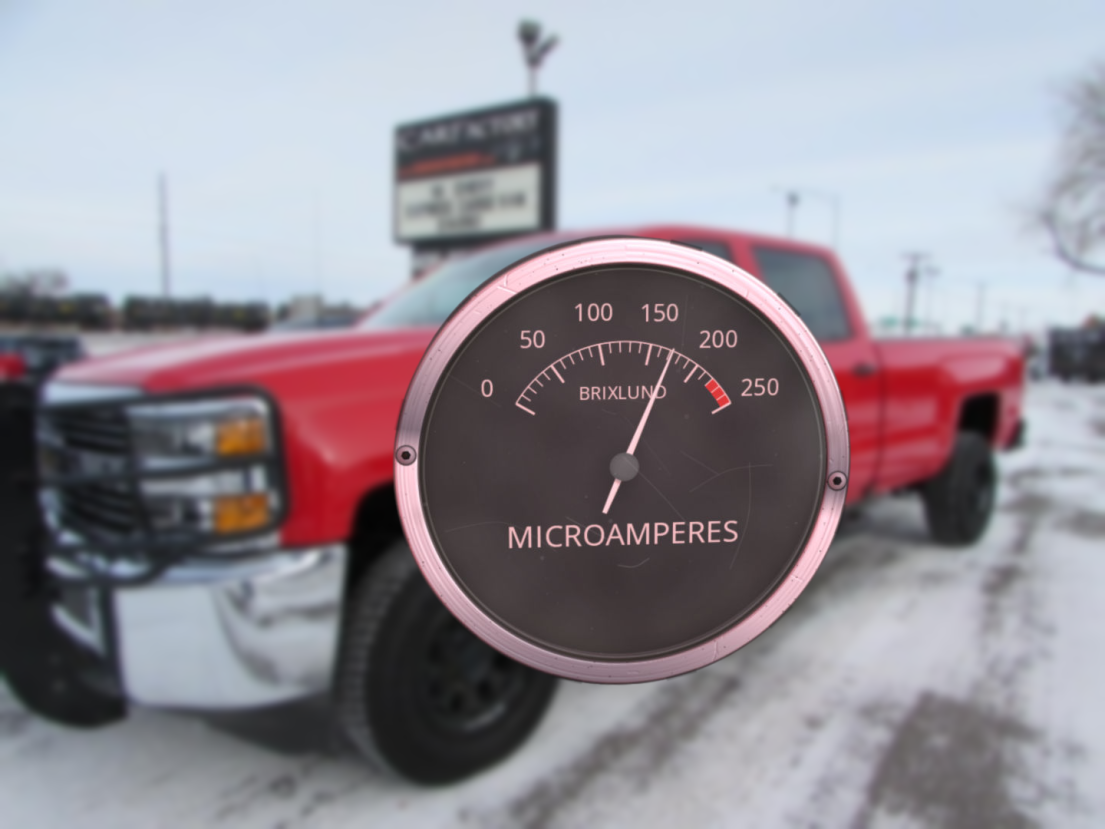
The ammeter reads 170 µA
